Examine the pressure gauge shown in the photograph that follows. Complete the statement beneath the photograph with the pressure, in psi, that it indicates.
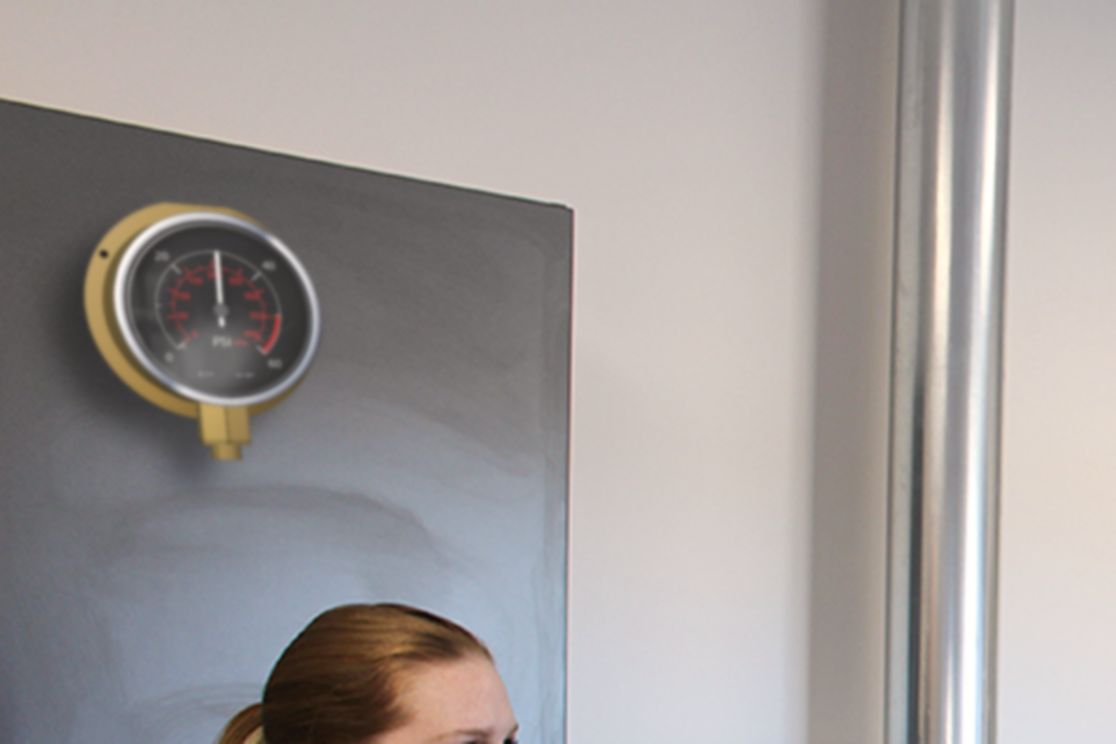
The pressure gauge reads 30 psi
